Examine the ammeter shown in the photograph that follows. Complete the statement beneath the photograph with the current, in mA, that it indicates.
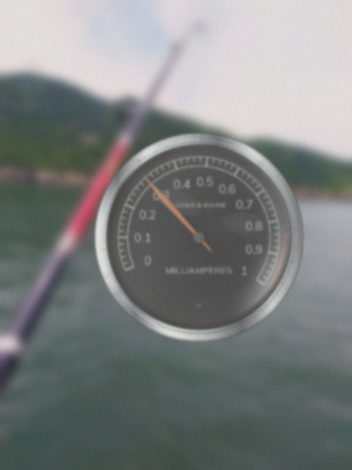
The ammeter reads 0.3 mA
